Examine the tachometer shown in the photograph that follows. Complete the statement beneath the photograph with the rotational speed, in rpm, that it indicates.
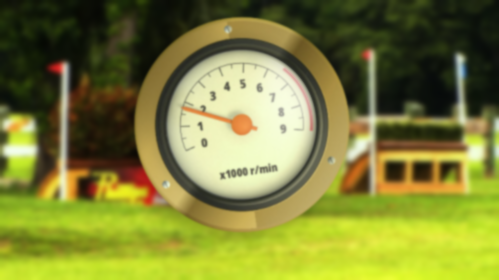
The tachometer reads 1750 rpm
